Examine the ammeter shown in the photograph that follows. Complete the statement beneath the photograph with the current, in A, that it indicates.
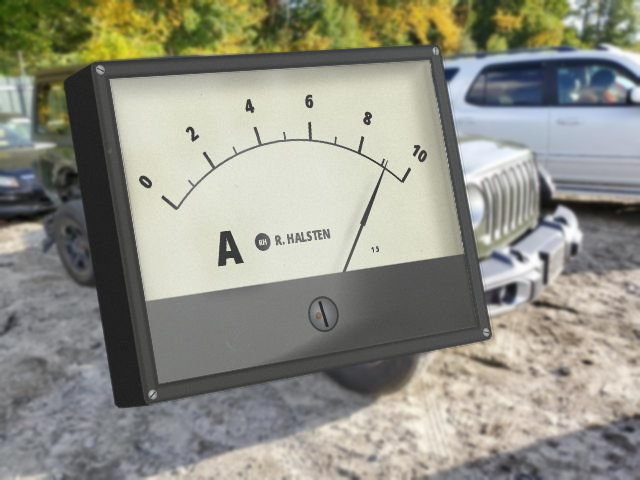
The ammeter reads 9 A
